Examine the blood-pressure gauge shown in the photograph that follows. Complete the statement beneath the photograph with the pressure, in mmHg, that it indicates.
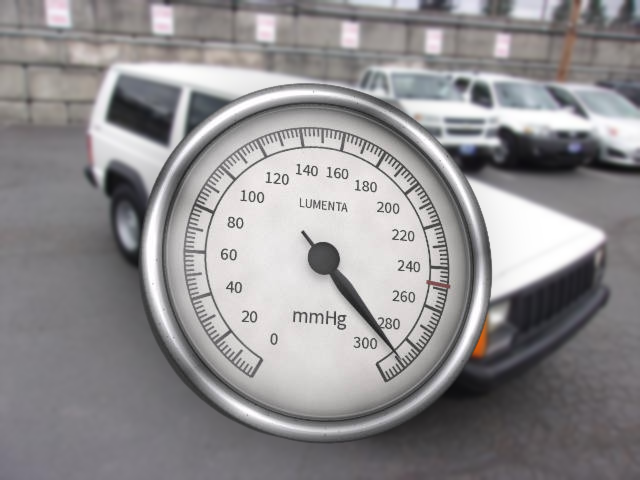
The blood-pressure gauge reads 290 mmHg
